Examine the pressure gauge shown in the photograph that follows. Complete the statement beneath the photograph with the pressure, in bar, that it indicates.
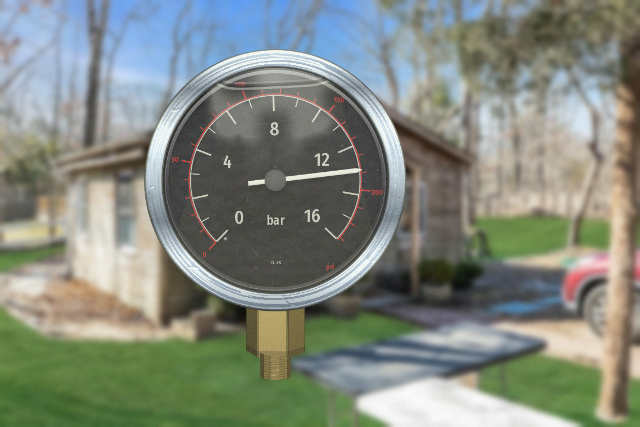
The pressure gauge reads 13 bar
